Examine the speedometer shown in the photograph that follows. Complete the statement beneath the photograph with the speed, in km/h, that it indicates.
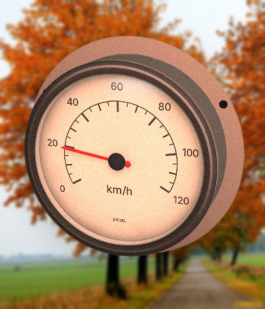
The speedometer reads 20 km/h
